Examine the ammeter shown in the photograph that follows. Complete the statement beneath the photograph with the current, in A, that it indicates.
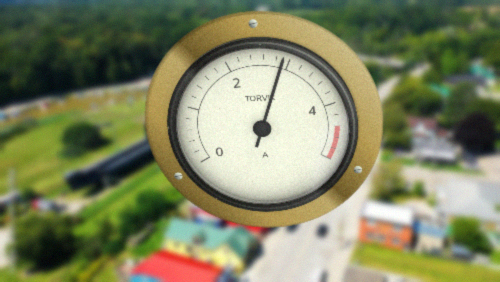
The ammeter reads 2.9 A
